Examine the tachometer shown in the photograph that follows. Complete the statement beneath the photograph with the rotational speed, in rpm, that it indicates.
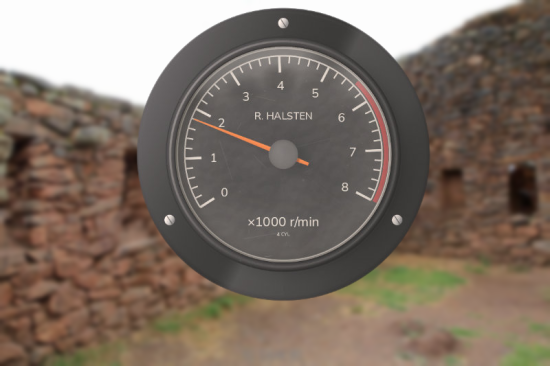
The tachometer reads 1800 rpm
